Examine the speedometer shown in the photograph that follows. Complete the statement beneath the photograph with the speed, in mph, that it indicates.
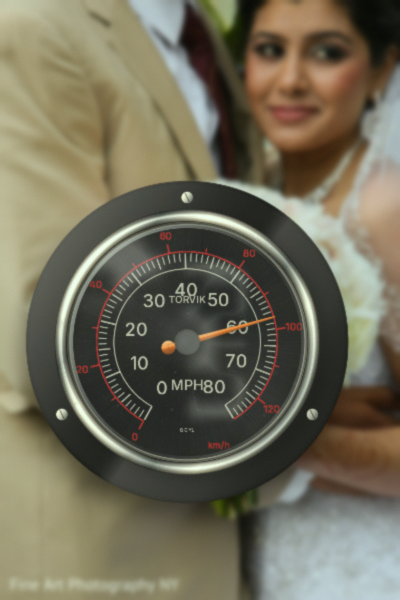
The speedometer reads 60 mph
